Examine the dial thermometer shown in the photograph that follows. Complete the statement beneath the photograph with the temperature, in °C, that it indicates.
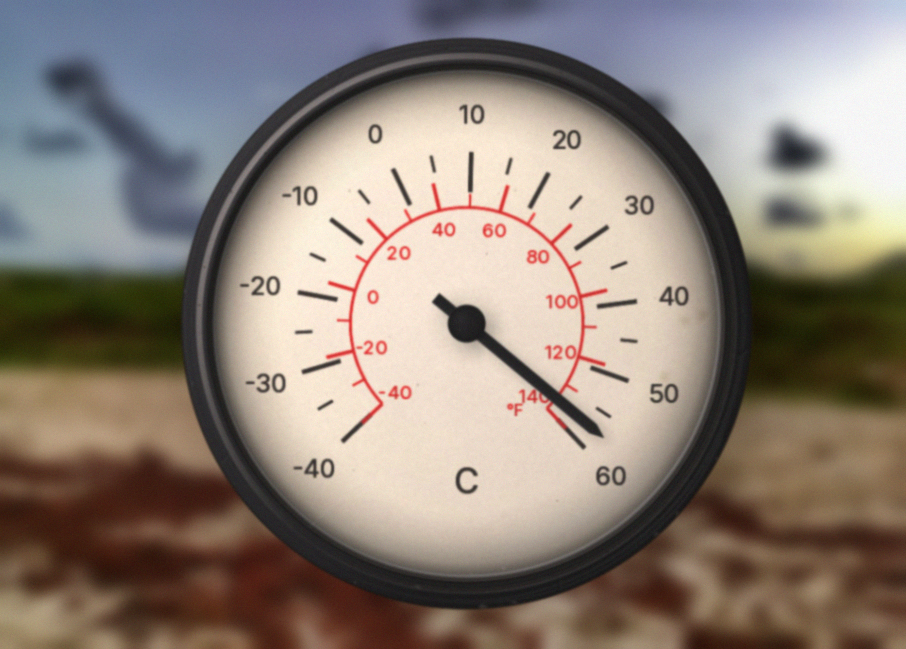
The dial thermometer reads 57.5 °C
